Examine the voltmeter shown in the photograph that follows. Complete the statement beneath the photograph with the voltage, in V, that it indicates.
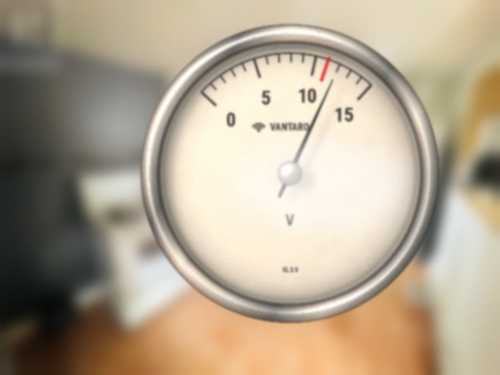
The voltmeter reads 12 V
